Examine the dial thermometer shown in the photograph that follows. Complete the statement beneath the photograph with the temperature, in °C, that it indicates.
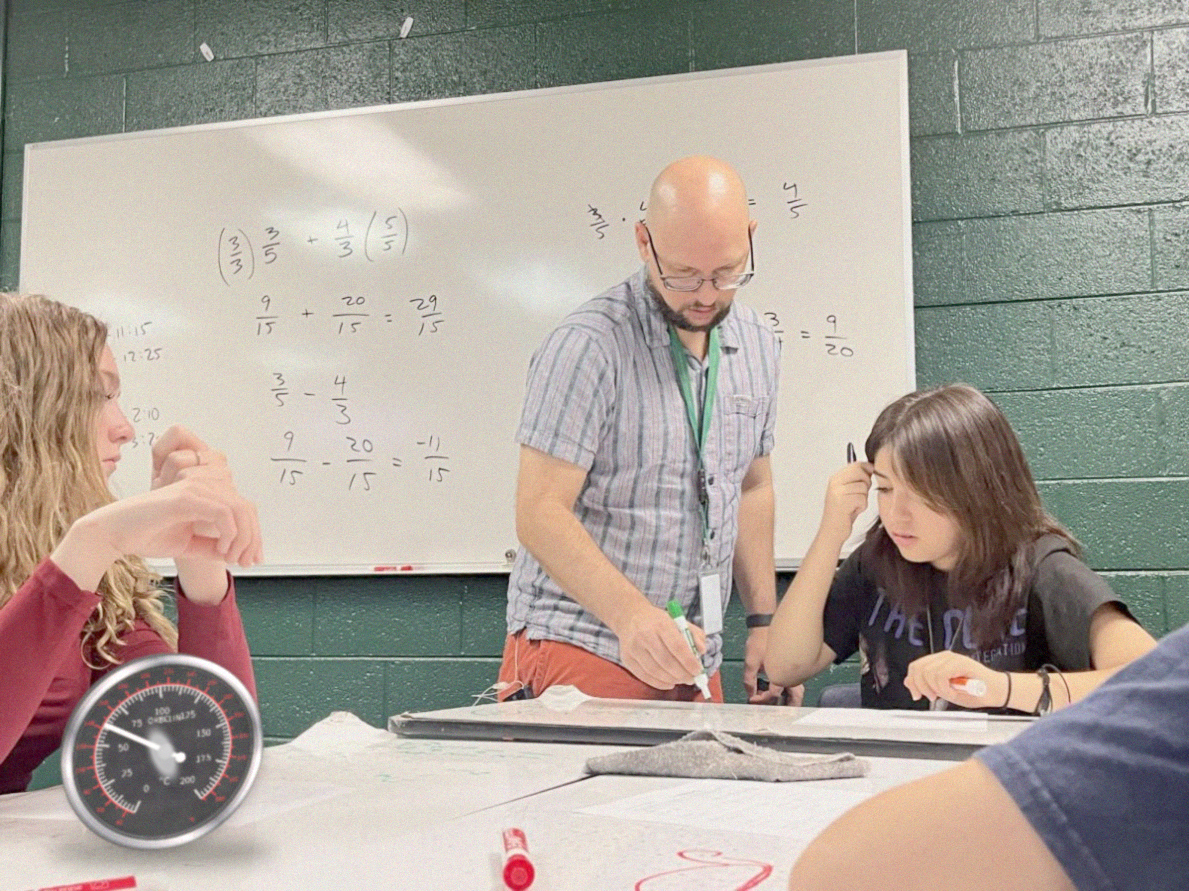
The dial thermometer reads 62.5 °C
